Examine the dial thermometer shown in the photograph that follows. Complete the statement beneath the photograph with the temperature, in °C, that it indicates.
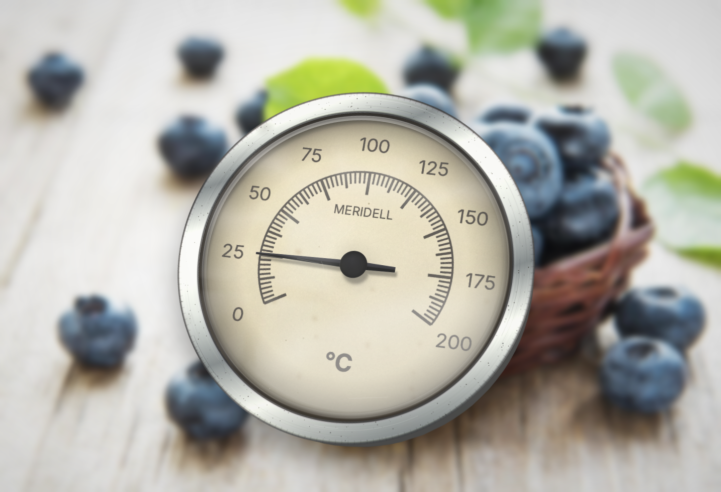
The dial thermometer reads 25 °C
